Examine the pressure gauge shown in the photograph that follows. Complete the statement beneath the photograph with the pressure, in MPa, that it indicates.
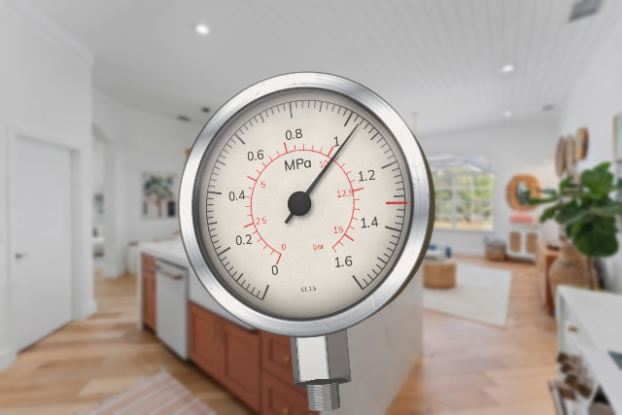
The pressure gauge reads 1.04 MPa
